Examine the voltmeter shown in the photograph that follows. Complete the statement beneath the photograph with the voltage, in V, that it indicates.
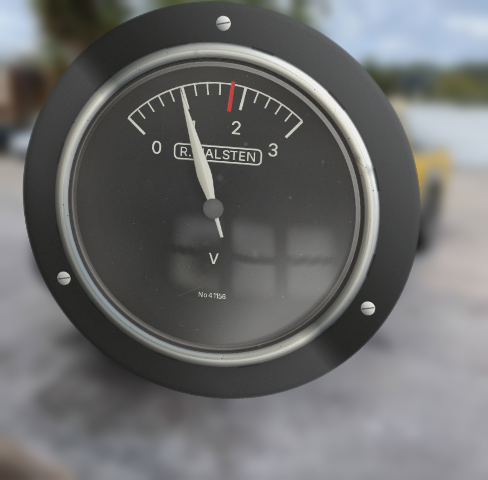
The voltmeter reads 1 V
